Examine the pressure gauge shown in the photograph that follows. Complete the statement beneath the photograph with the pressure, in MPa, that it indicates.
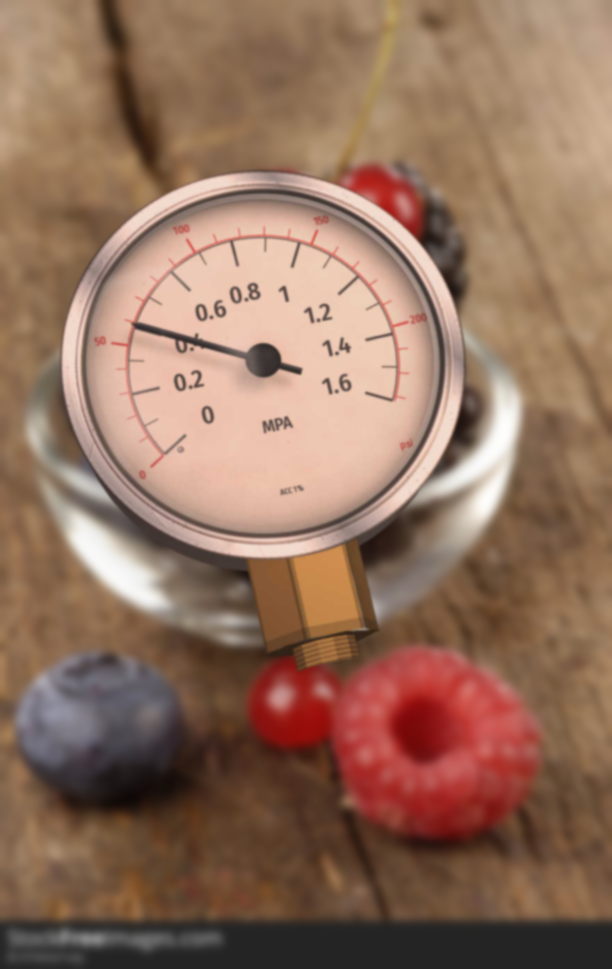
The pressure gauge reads 0.4 MPa
